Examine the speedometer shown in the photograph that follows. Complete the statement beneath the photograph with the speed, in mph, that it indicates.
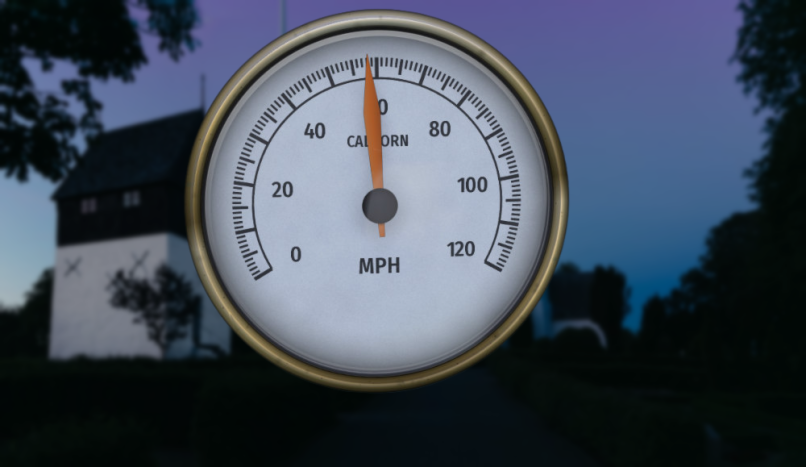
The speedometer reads 58 mph
